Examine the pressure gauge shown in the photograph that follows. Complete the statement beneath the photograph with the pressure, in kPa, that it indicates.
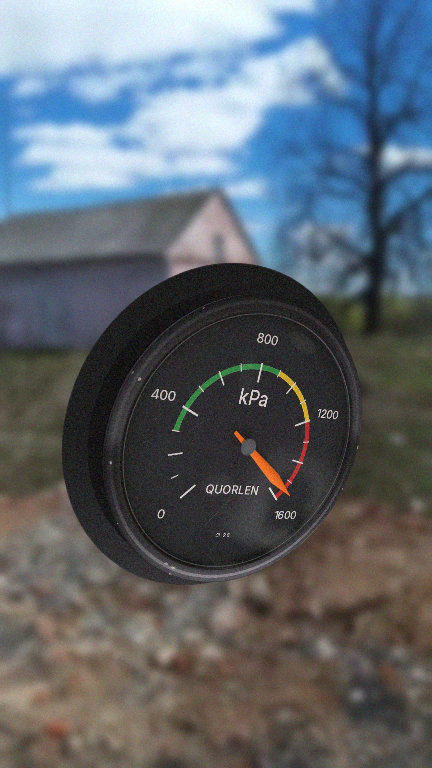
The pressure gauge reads 1550 kPa
